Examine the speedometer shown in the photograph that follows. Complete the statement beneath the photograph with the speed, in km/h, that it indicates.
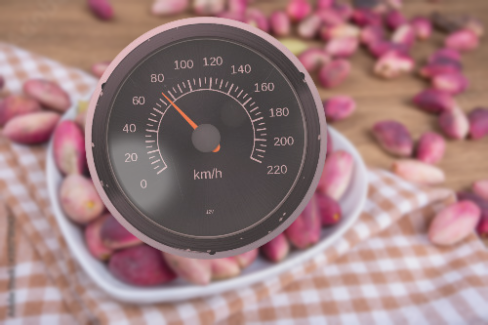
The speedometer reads 75 km/h
